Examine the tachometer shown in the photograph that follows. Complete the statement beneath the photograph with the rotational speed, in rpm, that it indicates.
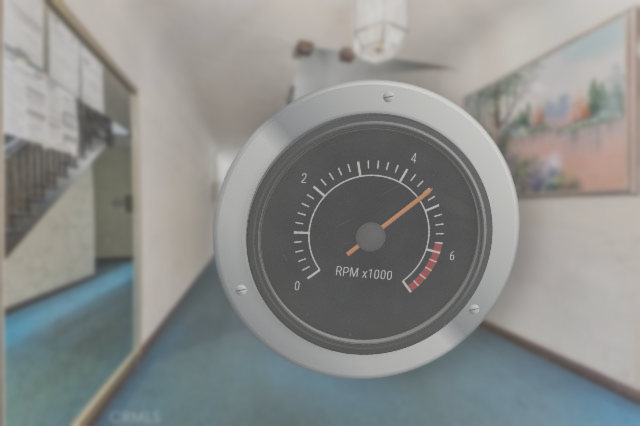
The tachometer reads 4600 rpm
